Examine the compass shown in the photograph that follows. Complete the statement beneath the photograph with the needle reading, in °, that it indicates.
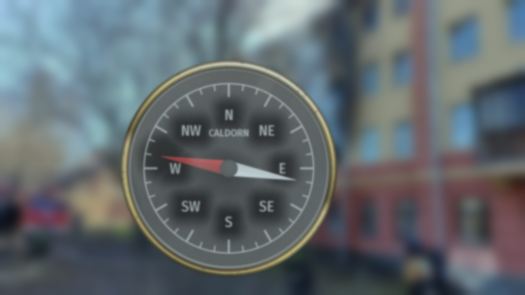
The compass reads 280 °
